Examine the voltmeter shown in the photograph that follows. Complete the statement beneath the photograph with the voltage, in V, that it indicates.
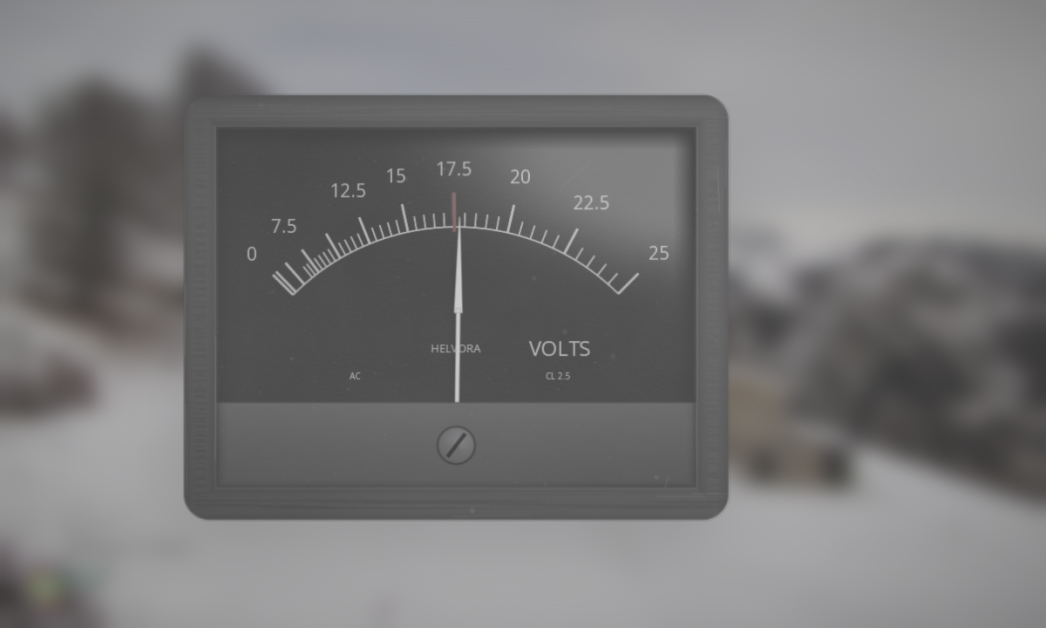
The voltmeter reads 17.75 V
